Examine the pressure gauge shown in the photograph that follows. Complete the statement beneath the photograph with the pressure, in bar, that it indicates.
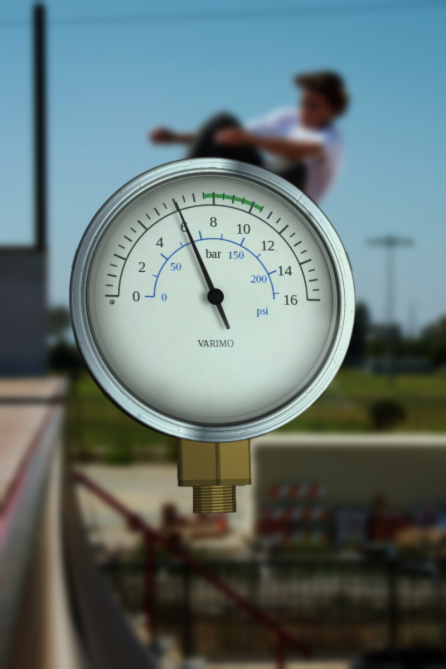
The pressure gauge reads 6 bar
